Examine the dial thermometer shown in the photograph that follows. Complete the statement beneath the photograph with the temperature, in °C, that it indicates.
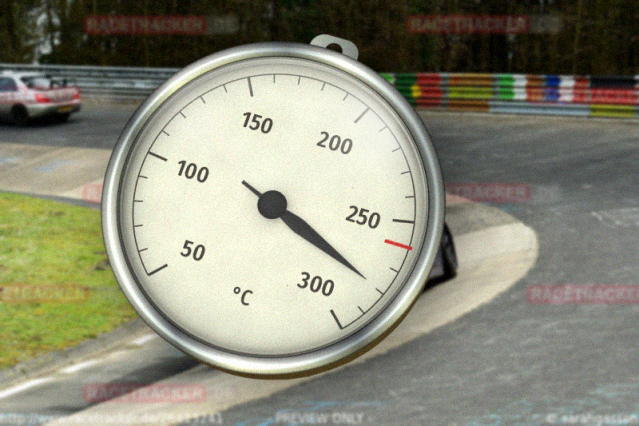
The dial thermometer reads 280 °C
